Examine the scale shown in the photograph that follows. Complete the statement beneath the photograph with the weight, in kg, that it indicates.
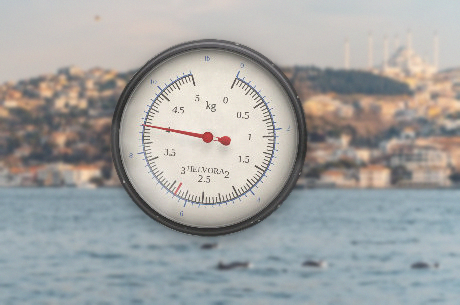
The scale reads 4 kg
